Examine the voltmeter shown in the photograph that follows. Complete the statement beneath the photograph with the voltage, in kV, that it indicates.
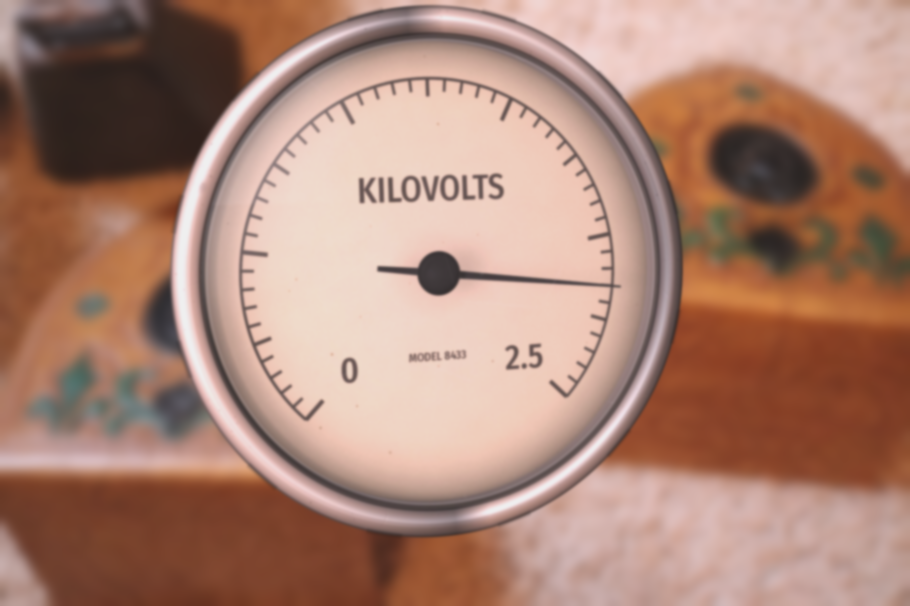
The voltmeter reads 2.15 kV
